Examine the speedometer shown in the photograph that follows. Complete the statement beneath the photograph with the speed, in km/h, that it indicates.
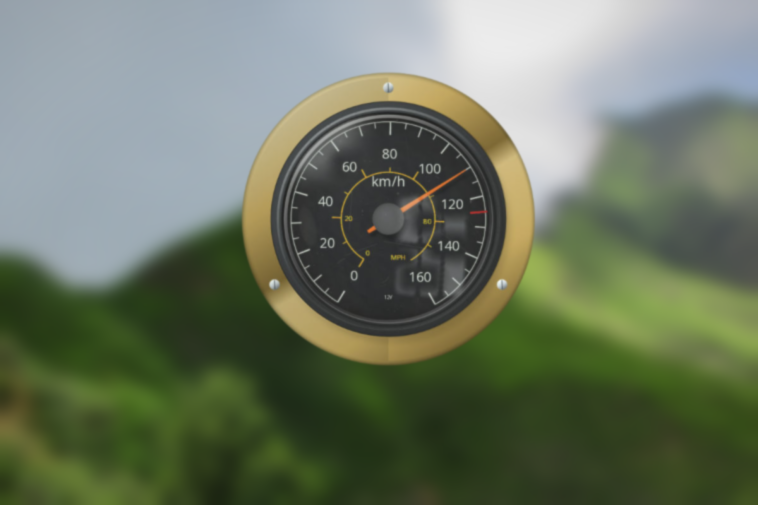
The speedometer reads 110 km/h
